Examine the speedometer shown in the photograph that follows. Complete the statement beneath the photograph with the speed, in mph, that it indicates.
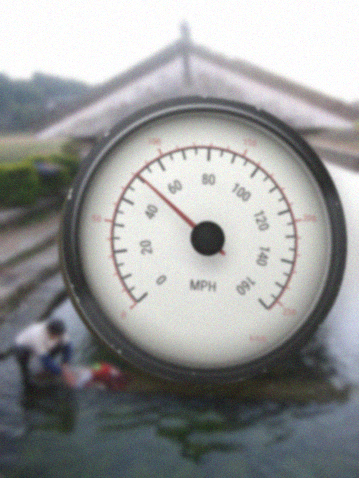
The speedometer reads 50 mph
